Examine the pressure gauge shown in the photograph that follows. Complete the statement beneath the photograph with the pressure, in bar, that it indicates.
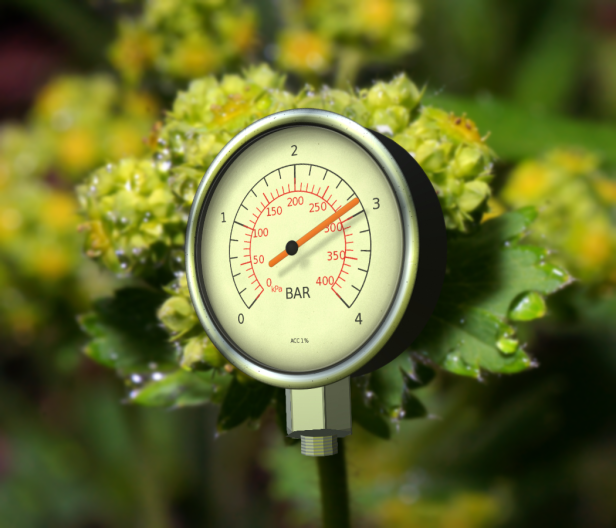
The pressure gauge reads 2.9 bar
